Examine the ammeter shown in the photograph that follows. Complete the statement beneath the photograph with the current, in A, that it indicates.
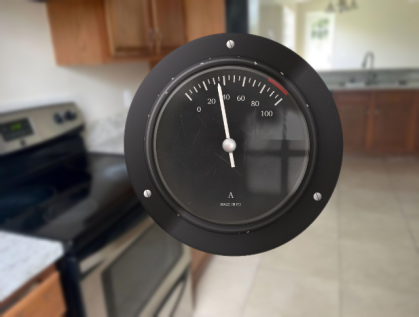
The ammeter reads 35 A
